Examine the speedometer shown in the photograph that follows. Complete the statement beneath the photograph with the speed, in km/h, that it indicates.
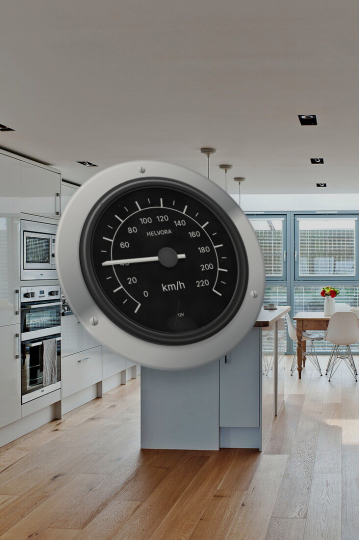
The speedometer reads 40 km/h
